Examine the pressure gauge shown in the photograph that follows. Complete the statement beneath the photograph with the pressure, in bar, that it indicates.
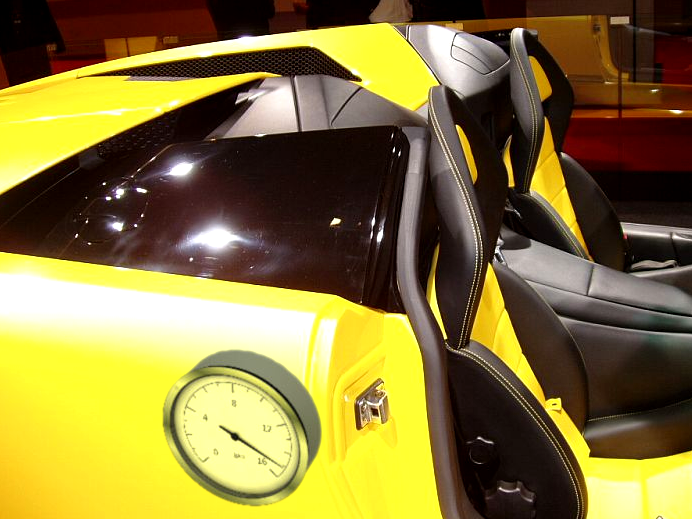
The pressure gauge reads 15 bar
